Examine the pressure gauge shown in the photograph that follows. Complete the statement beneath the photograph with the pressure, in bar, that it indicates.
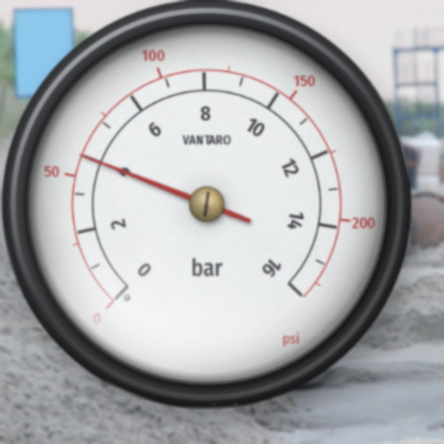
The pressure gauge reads 4 bar
